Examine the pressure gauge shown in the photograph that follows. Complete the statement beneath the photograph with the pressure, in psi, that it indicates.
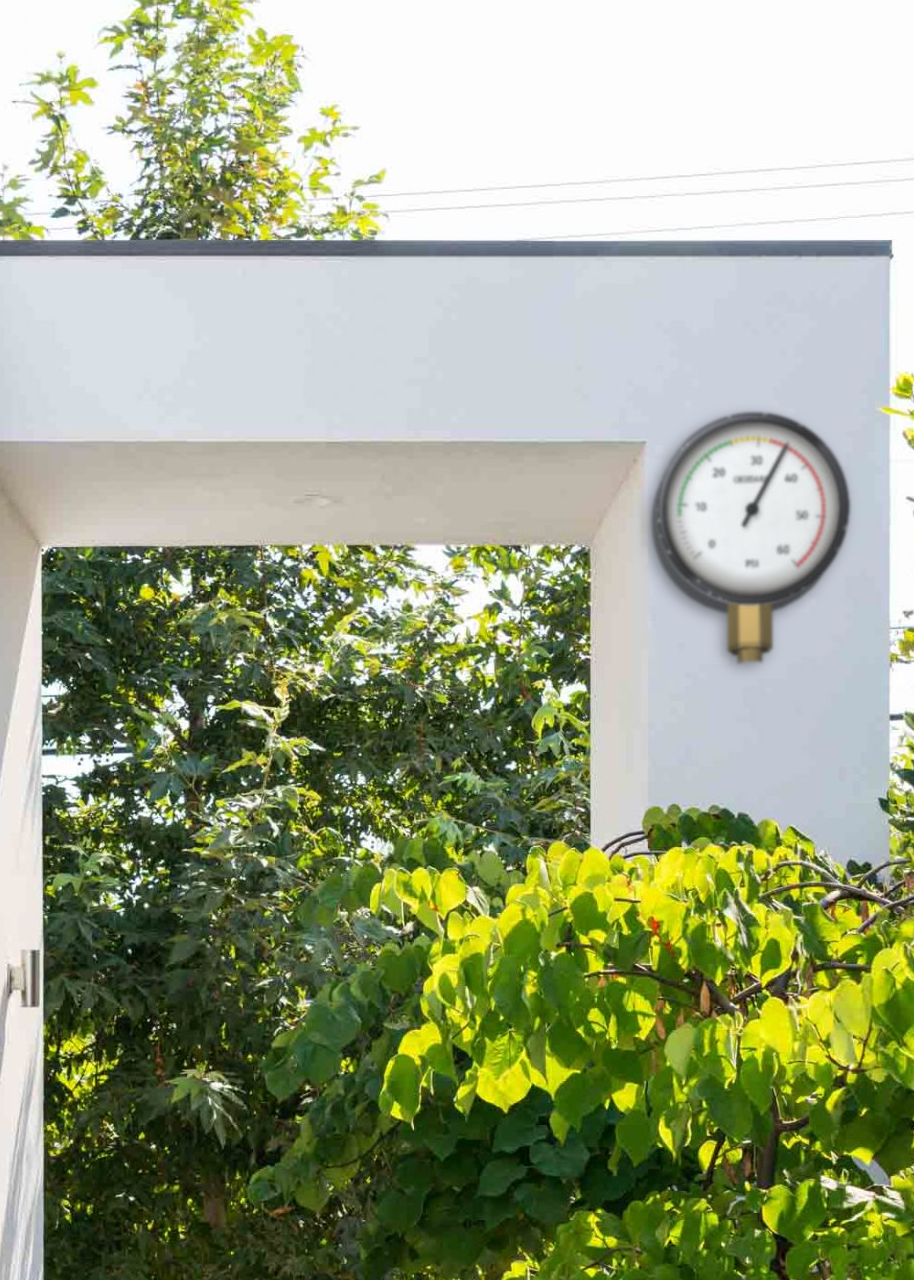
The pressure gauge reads 35 psi
